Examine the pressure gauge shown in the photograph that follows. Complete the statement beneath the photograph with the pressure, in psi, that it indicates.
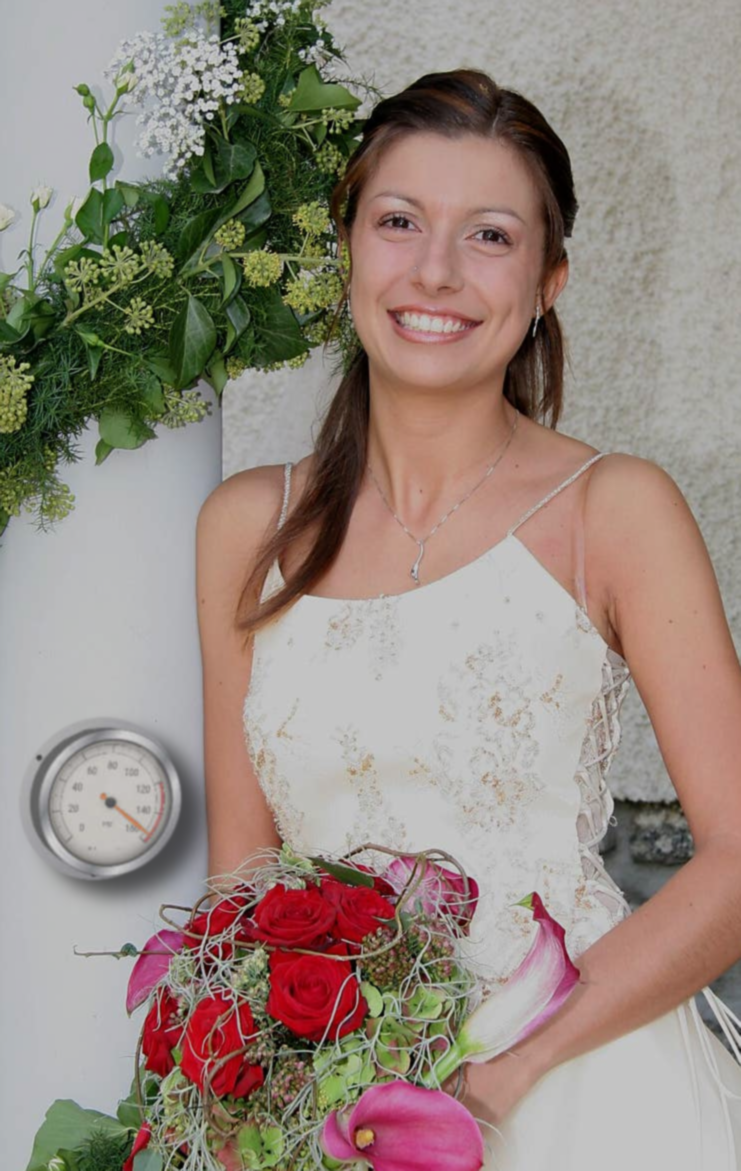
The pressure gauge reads 155 psi
